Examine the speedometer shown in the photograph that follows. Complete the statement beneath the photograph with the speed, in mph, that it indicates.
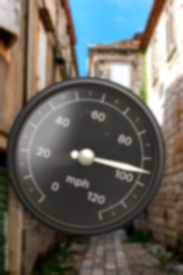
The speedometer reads 95 mph
